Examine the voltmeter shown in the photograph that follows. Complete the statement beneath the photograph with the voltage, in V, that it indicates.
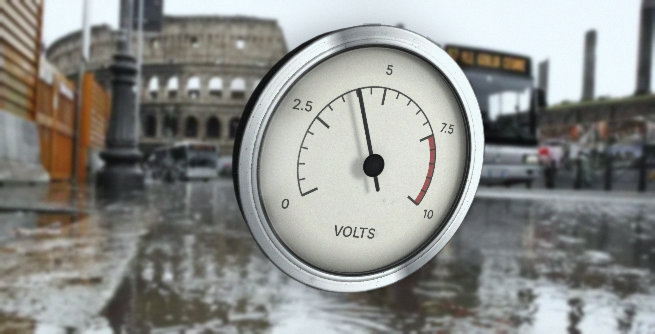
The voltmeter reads 4 V
